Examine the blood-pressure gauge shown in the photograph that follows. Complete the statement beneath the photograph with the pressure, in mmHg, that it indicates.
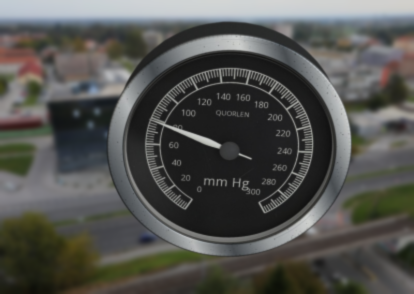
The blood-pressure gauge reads 80 mmHg
